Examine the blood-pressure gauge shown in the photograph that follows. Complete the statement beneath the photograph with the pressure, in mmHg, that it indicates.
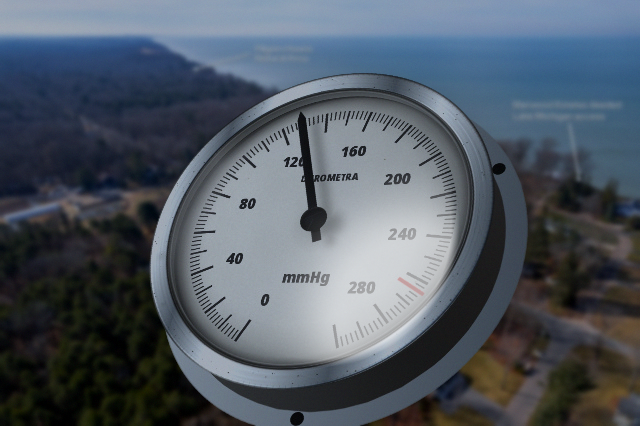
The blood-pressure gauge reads 130 mmHg
